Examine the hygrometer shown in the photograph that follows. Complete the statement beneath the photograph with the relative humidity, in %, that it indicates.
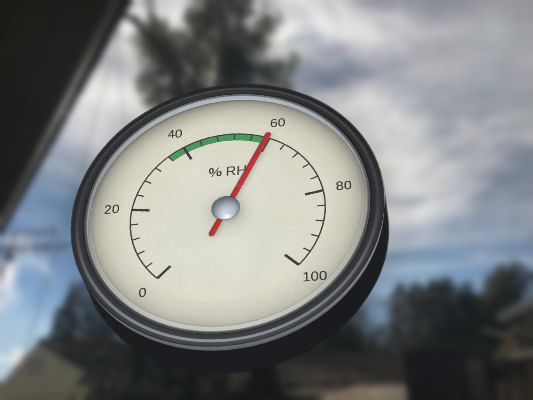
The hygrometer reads 60 %
